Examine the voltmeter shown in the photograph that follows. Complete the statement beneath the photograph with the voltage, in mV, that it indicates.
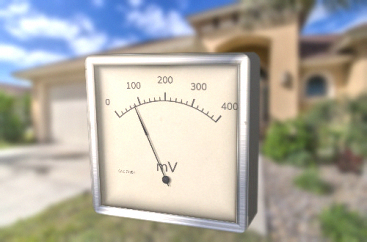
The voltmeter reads 80 mV
